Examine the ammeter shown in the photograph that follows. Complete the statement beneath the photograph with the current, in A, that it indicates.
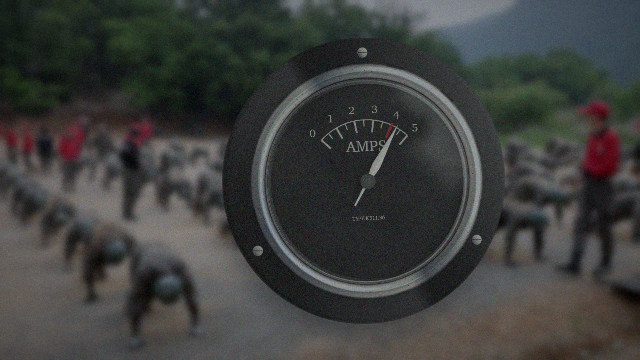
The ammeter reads 4.25 A
